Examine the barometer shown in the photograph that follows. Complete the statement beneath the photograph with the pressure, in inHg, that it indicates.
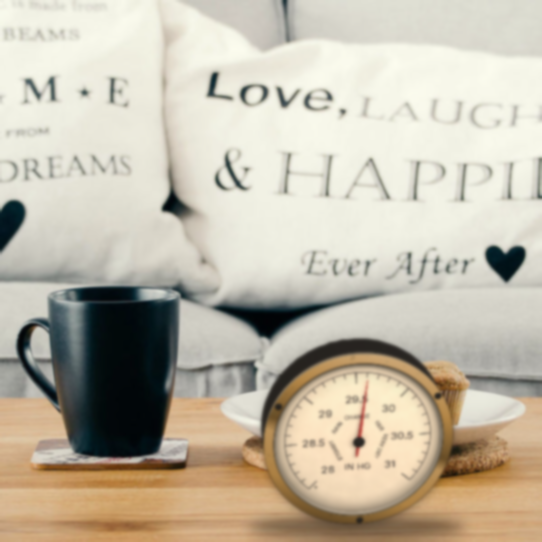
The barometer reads 29.6 inHg
